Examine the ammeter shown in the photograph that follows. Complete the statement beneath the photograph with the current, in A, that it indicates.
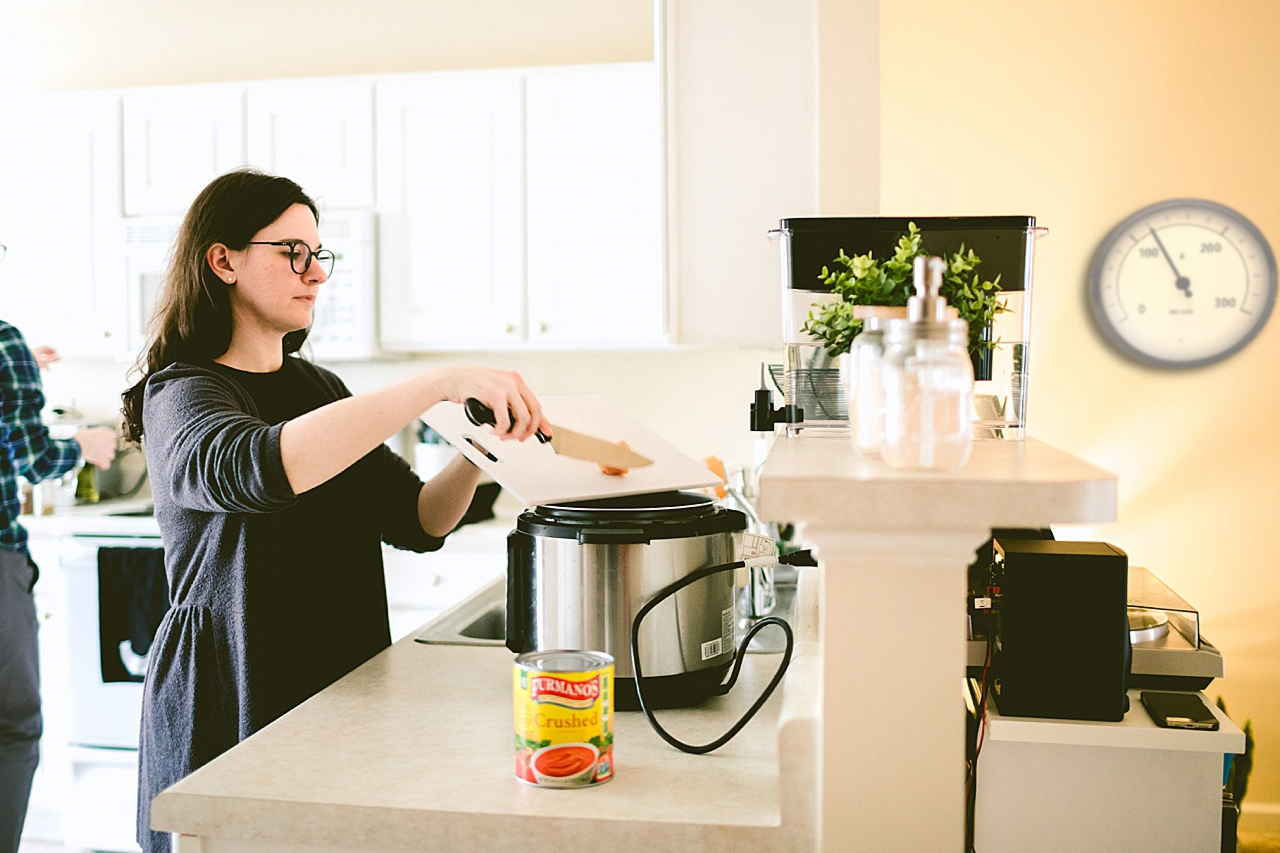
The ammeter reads 120 A
